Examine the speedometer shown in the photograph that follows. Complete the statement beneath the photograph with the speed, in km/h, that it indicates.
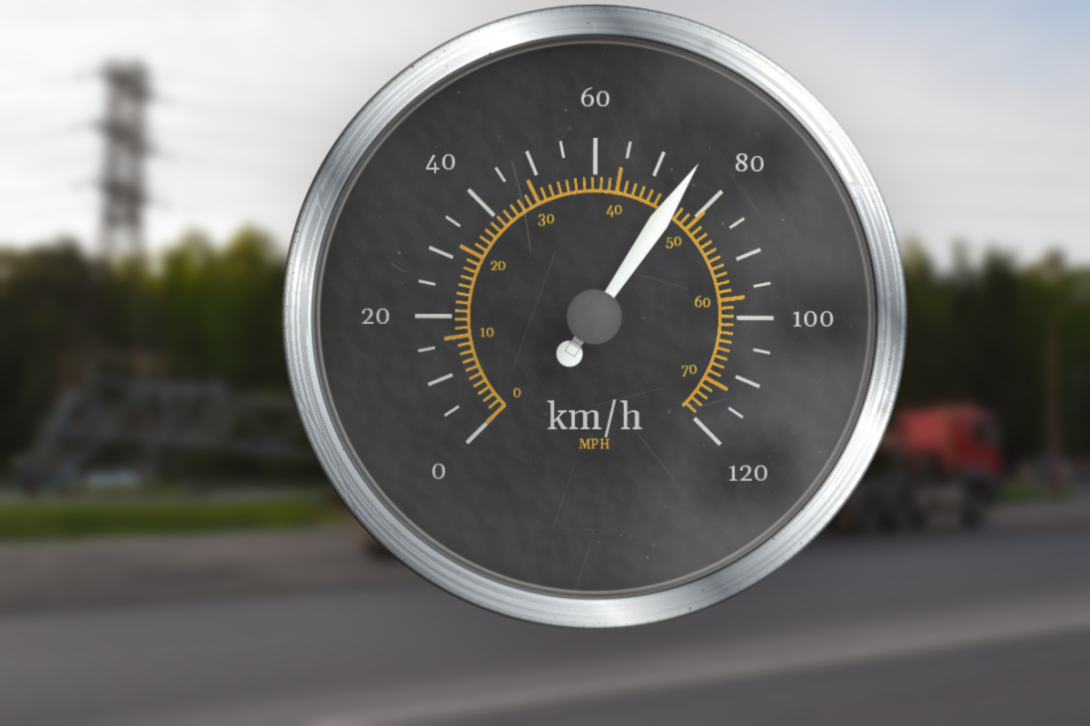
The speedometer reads 75 km/h
